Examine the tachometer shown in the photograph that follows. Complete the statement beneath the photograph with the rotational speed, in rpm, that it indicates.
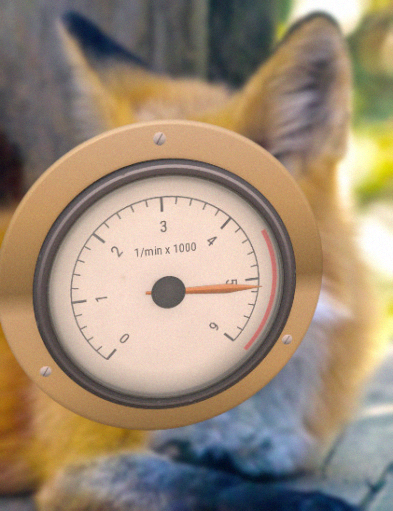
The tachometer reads 5100 rpm
